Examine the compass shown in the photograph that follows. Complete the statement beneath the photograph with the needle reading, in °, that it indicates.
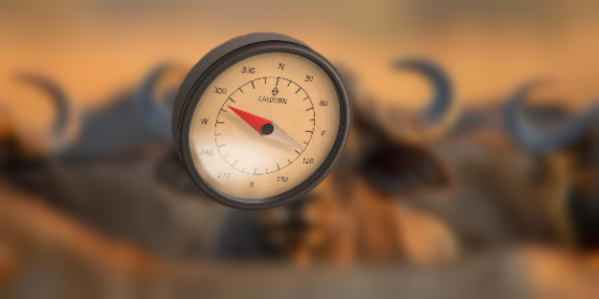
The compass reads 292.5 °
